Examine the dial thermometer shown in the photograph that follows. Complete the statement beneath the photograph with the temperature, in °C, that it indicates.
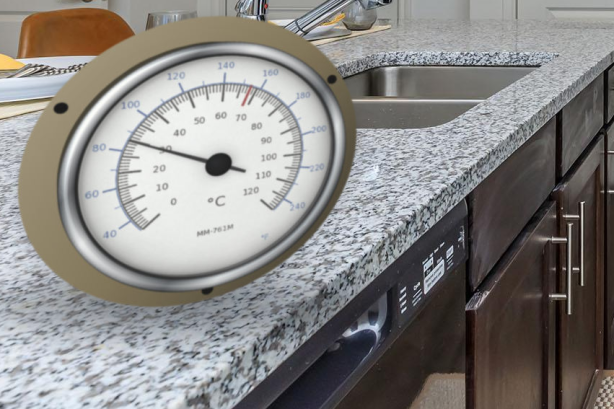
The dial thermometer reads 30 °C
